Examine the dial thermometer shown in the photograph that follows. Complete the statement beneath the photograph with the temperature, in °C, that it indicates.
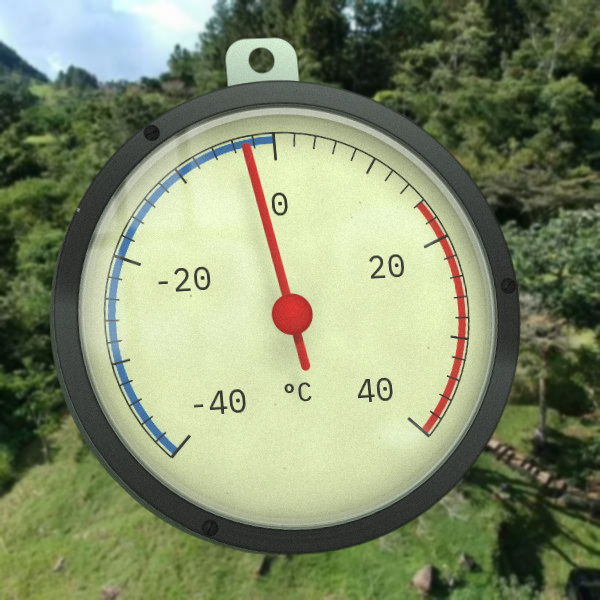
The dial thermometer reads -3 °C
